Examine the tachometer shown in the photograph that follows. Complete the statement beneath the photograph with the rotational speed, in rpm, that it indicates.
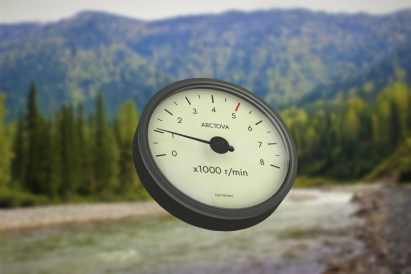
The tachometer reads 1000 rpm
